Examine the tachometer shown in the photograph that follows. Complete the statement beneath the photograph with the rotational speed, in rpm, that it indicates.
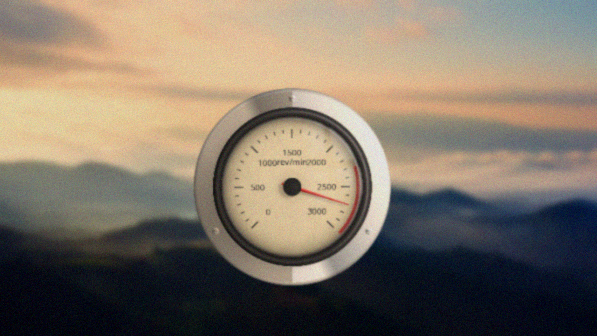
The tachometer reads 2700 rpm
